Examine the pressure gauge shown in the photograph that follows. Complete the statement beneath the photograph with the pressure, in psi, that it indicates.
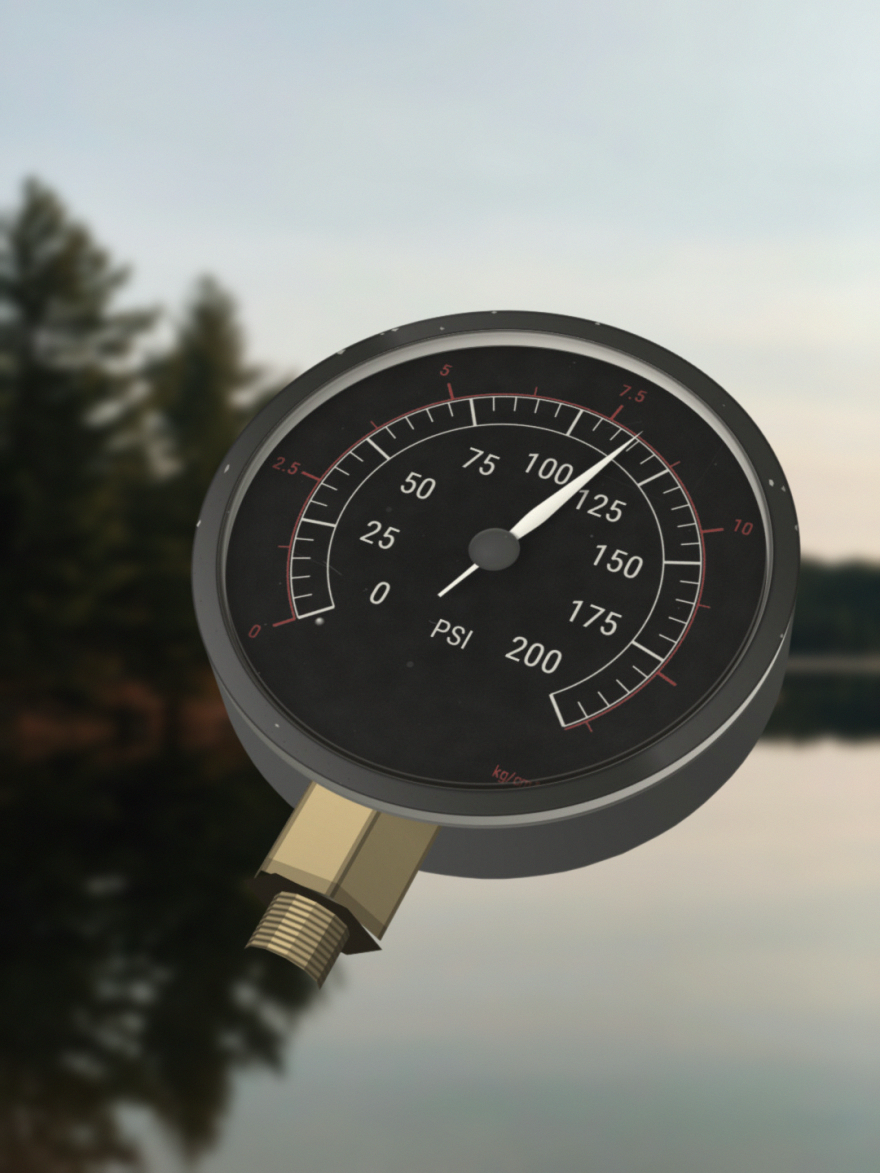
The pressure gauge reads 115 psi
